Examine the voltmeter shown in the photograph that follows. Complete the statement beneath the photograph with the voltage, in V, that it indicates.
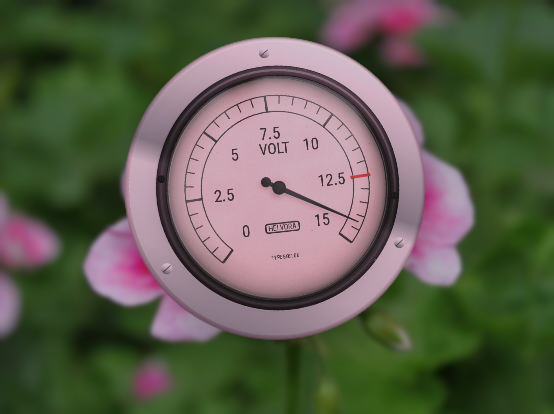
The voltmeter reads 14.25 V
